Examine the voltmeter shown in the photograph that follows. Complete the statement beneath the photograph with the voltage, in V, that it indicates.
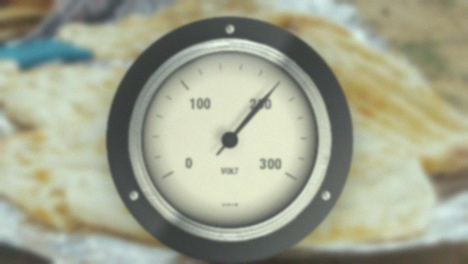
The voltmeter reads 200 V
